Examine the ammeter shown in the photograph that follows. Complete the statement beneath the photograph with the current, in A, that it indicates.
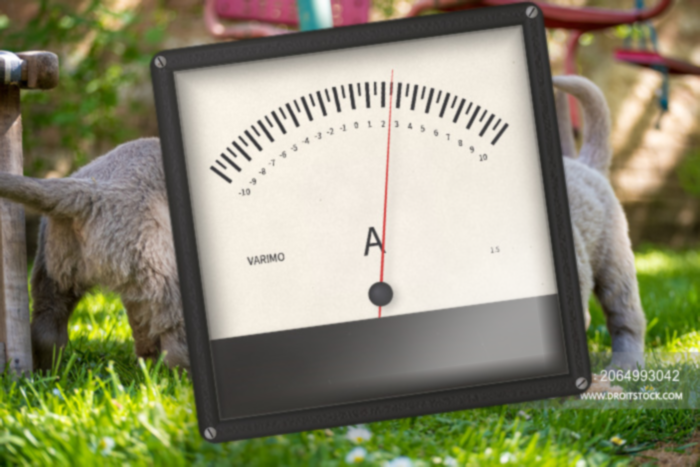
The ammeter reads 2.5 A
